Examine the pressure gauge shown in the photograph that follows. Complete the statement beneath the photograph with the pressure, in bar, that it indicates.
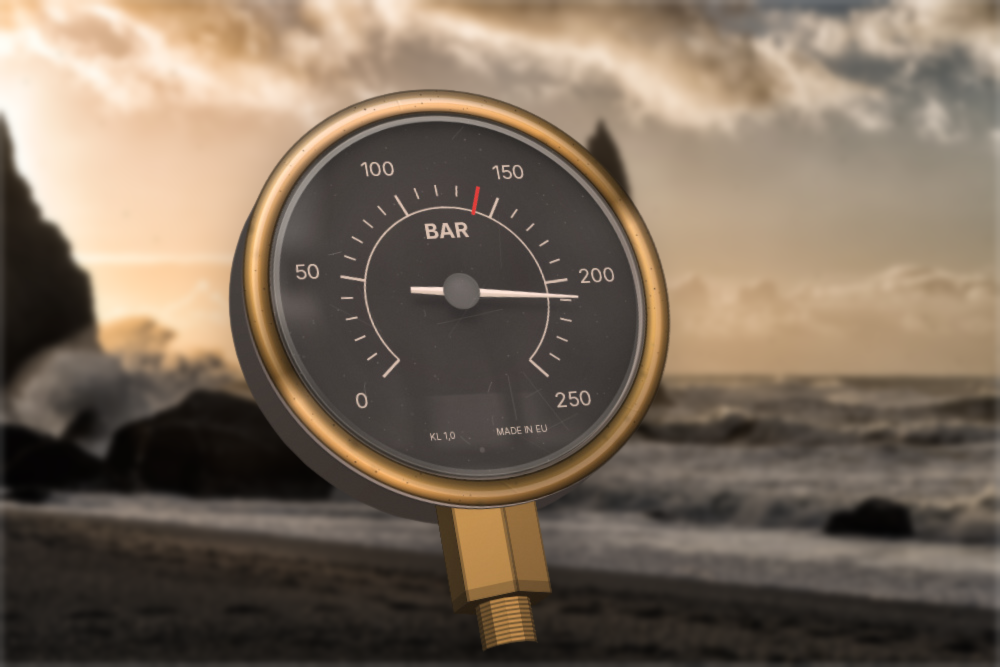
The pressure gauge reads 210 bar
